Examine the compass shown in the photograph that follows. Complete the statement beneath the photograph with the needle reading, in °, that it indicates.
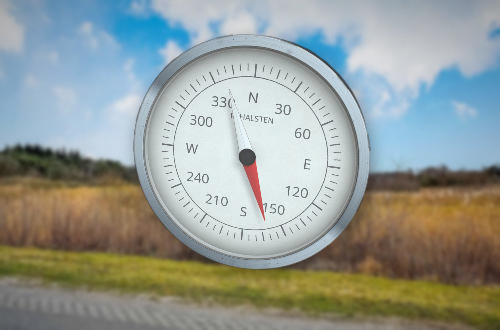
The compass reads 160 °
